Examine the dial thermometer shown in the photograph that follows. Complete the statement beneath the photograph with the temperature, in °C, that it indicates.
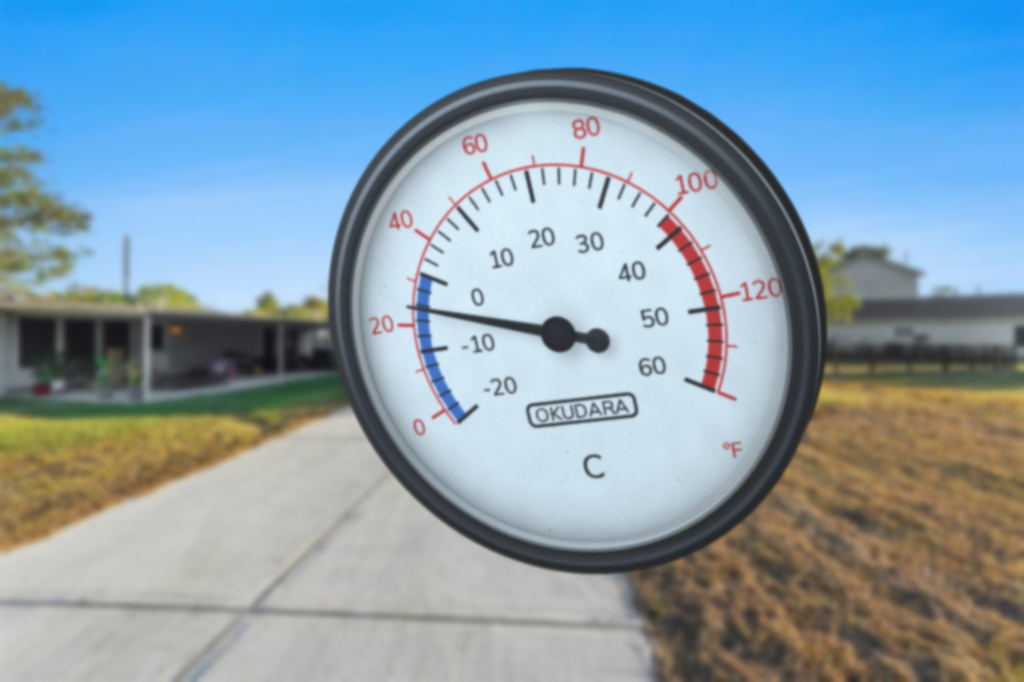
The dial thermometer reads -4 °C
